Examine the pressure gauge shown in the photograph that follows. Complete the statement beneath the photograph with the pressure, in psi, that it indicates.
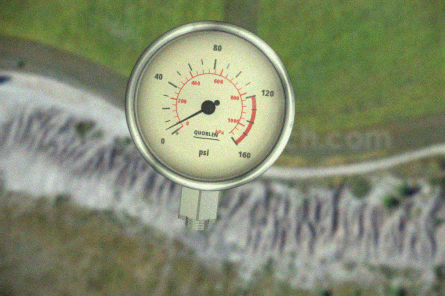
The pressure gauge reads 5 psi
